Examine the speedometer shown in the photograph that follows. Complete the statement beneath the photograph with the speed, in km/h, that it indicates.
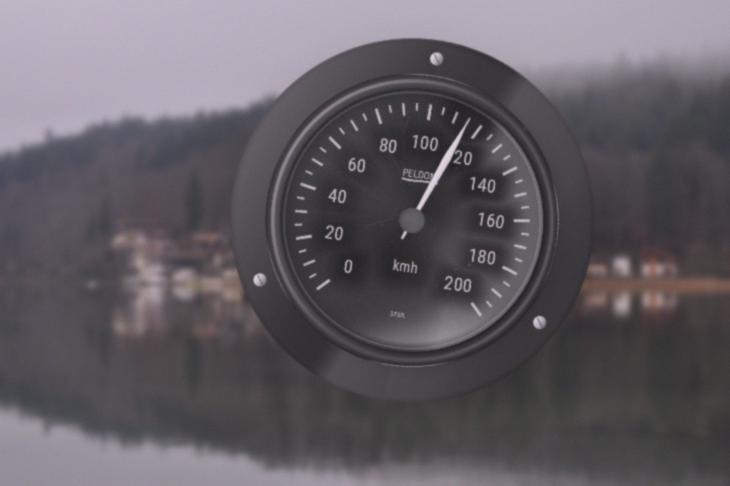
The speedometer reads 115 km/h
